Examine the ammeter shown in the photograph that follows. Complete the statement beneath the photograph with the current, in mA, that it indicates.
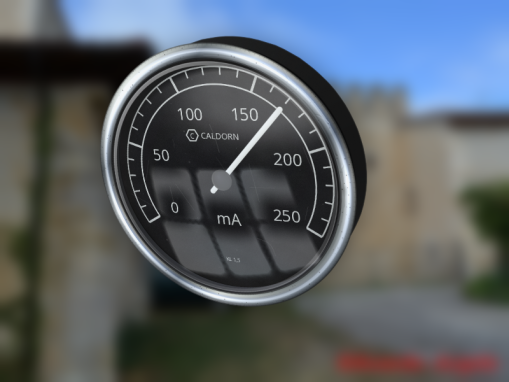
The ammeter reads 170 mA
